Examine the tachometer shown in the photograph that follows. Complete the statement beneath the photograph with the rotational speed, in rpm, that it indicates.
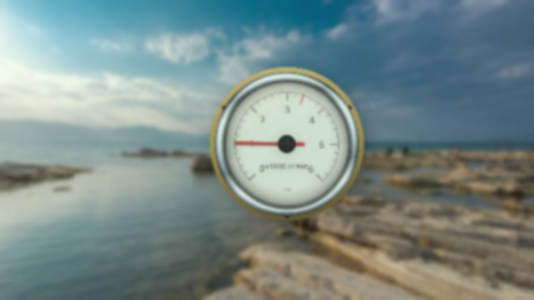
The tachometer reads 1000 rpm
